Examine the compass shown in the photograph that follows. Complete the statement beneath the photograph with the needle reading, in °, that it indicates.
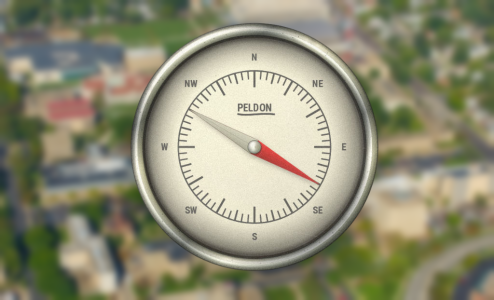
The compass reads 120 °
